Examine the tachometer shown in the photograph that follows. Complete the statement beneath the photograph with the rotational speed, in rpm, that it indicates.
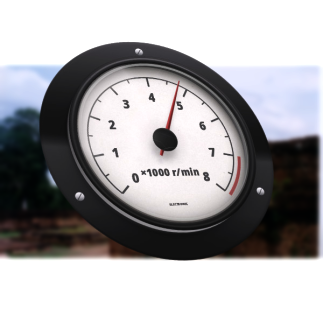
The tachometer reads 4750 rpm
